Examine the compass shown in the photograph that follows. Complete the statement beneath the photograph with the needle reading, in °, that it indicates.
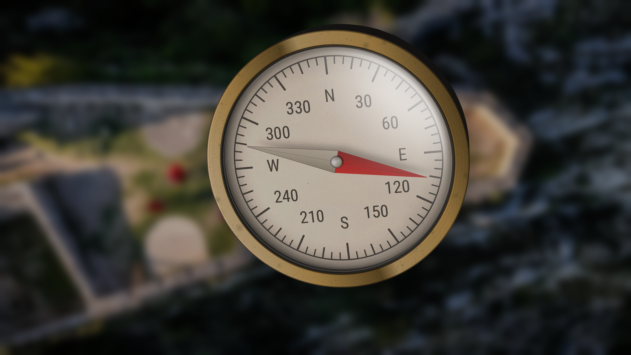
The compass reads 105 °
